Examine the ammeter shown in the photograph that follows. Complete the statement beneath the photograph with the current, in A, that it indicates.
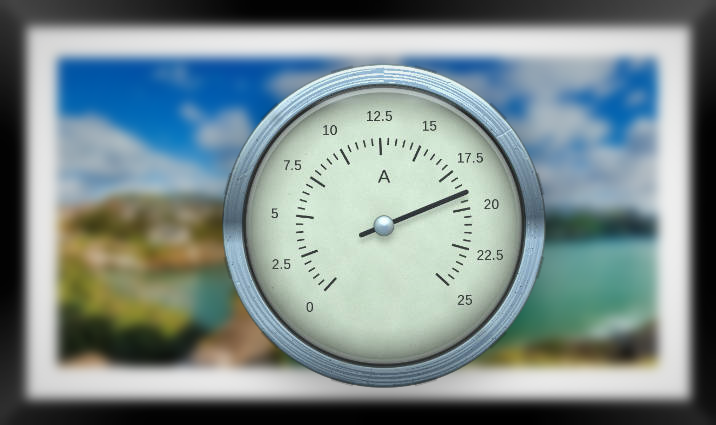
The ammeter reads 19 A
